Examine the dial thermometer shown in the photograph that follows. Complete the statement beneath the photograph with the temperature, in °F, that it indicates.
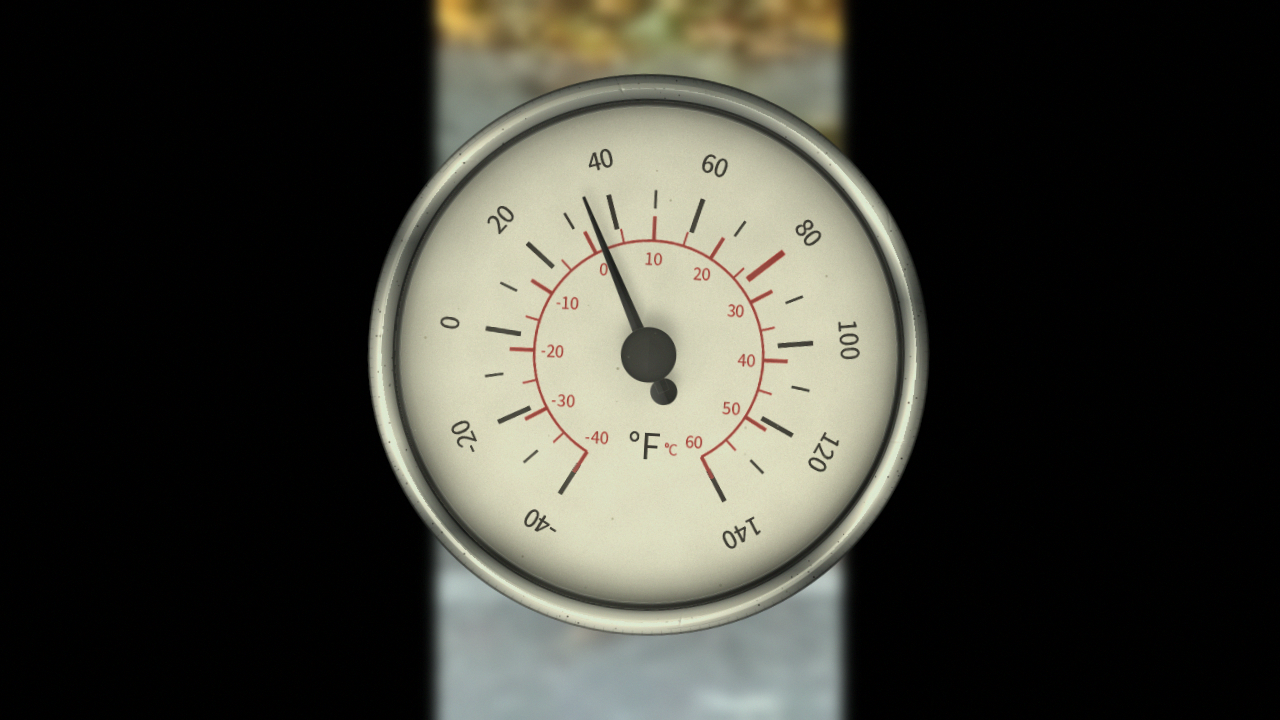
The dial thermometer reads 35 °F
